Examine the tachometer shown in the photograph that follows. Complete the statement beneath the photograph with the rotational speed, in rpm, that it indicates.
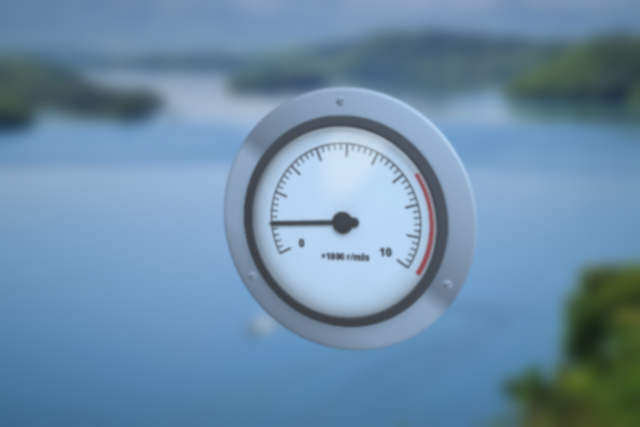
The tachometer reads 1000 rpm
